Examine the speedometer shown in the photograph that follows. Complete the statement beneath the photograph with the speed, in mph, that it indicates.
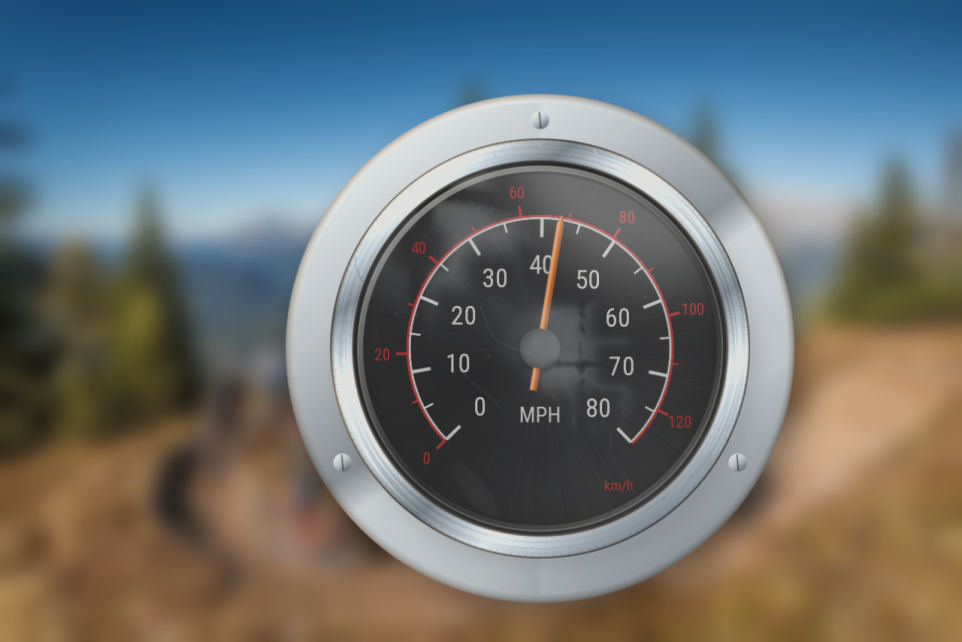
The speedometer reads 42.5 mph
